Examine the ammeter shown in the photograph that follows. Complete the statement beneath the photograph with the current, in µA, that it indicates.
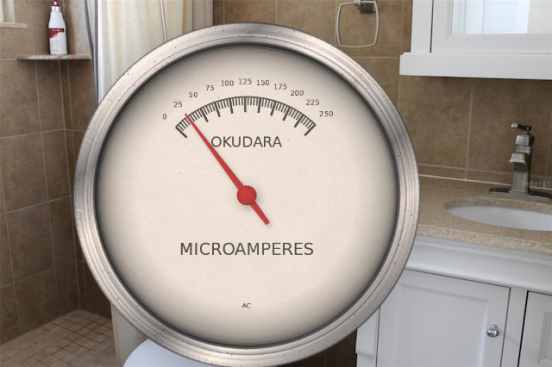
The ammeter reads 25 µA
